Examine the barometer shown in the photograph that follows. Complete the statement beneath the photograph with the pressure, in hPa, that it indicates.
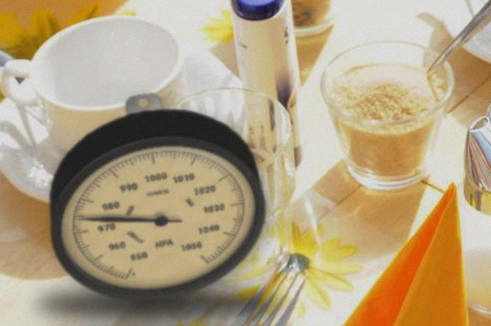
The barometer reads 975 hPa
